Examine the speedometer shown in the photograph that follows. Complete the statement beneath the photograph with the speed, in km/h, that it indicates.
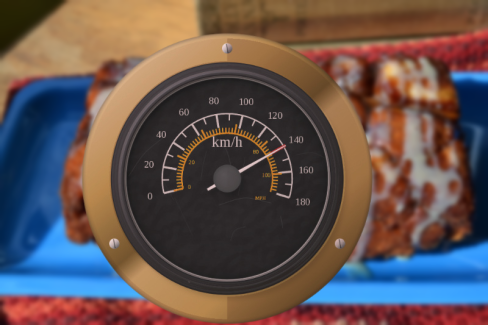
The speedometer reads 140 km/h
